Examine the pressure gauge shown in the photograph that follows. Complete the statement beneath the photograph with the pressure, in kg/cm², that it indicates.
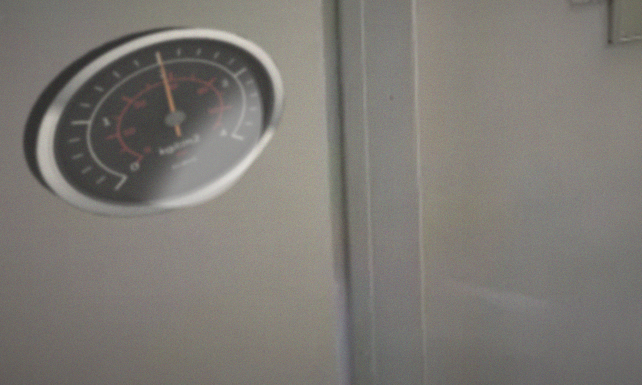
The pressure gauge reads 2 kg/cm²
